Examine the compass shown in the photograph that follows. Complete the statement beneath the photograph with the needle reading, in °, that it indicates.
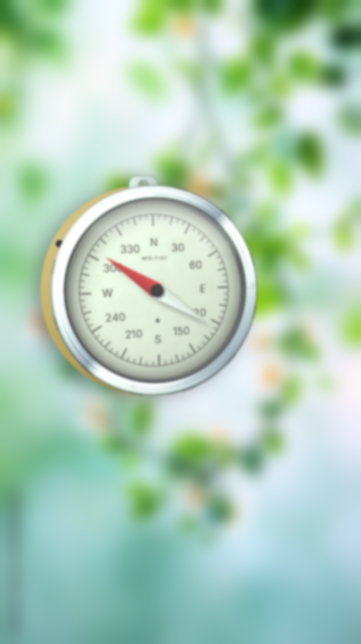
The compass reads 305 °
